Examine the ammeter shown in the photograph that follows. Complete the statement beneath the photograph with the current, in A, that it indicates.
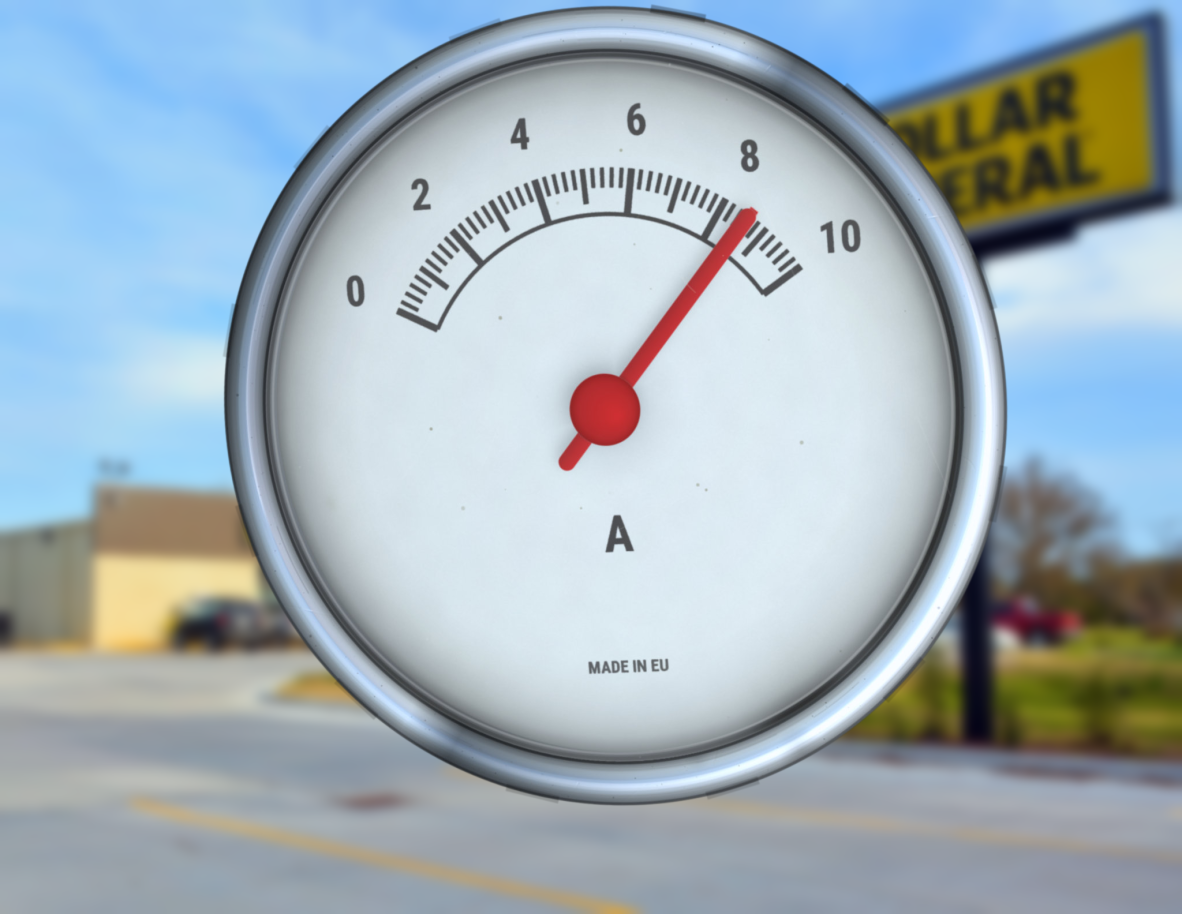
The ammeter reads 8.6 A
